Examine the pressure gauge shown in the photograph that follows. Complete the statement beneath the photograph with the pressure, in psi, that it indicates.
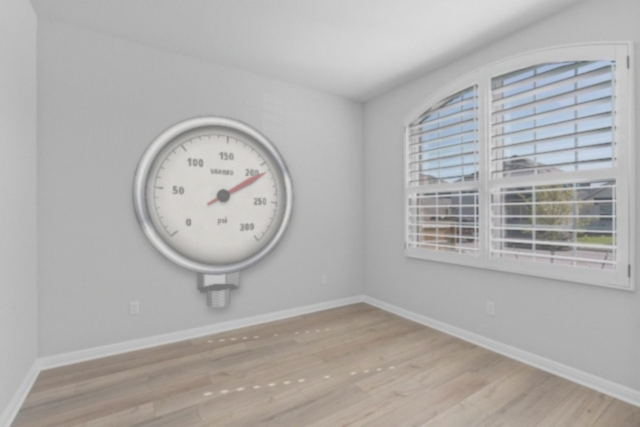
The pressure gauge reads 210 psi
